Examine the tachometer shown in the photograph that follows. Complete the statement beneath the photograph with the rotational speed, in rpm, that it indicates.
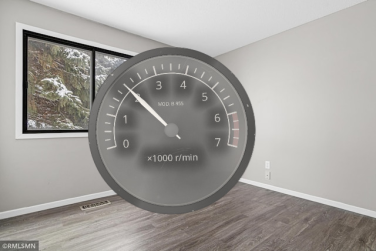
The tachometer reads 2000 rpm
